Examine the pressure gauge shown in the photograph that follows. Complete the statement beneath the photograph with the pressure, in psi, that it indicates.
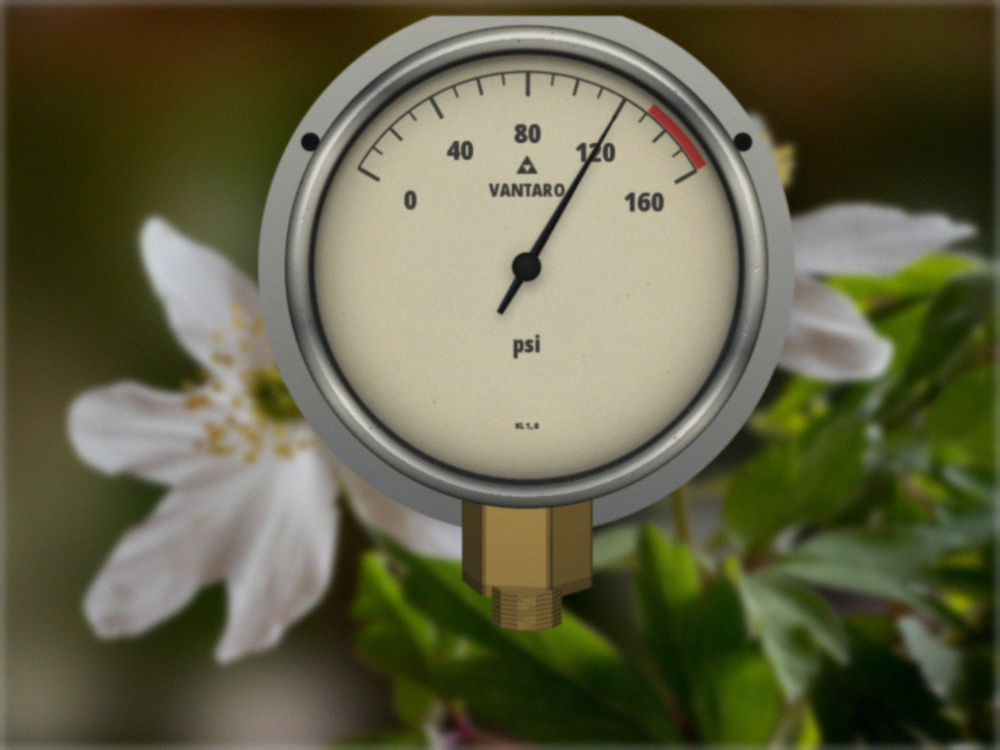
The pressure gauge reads 120 psi
